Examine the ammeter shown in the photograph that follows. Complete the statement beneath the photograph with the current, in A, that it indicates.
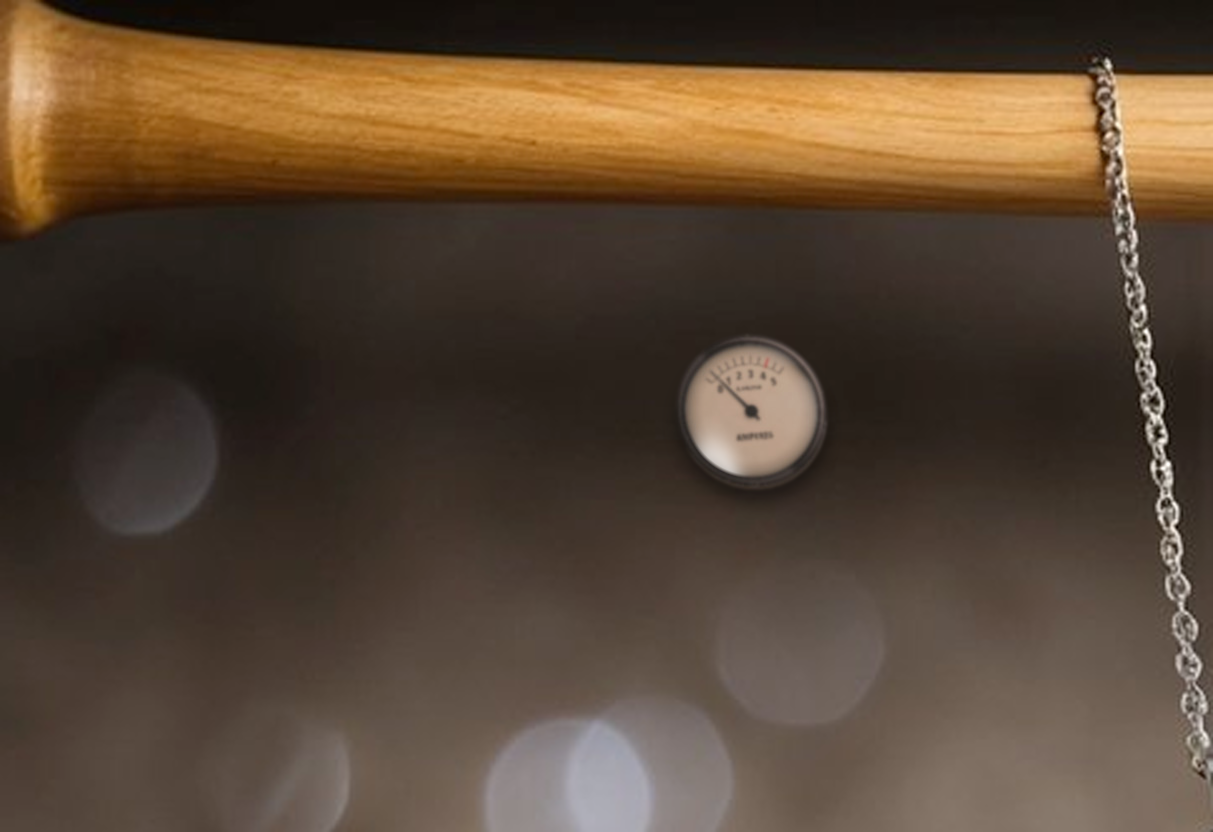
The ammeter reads 0.5 A
